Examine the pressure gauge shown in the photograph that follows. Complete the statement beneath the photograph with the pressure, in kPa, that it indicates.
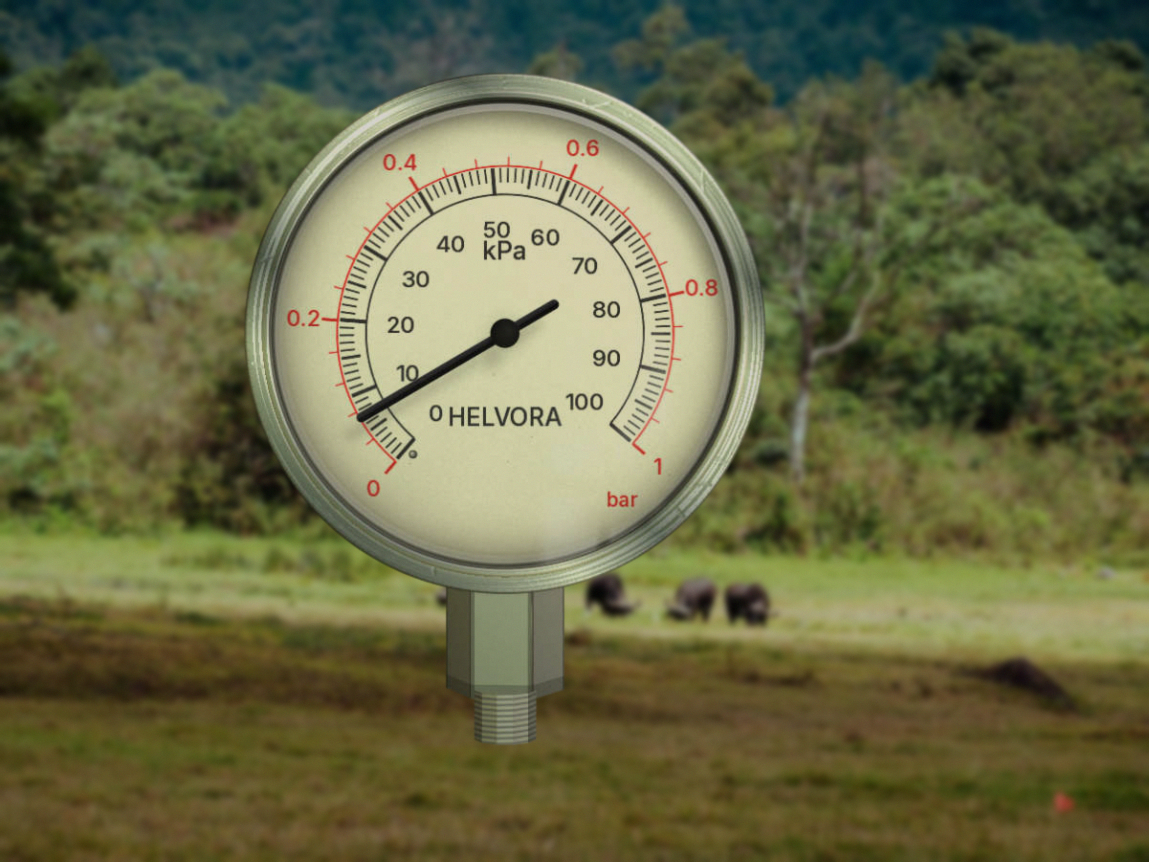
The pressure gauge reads 7 kPa
